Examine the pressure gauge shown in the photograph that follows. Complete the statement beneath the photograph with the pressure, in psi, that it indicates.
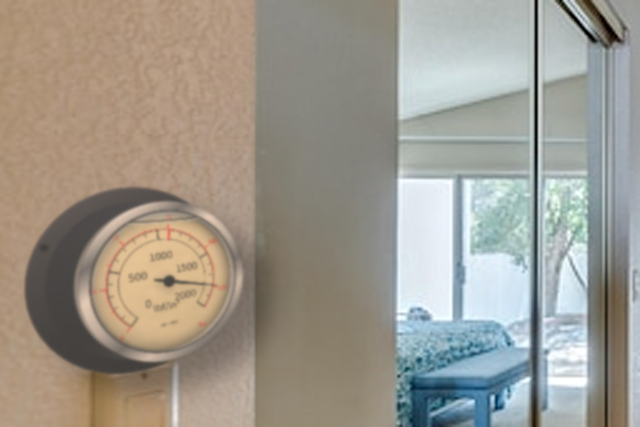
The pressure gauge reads 1800 psi
